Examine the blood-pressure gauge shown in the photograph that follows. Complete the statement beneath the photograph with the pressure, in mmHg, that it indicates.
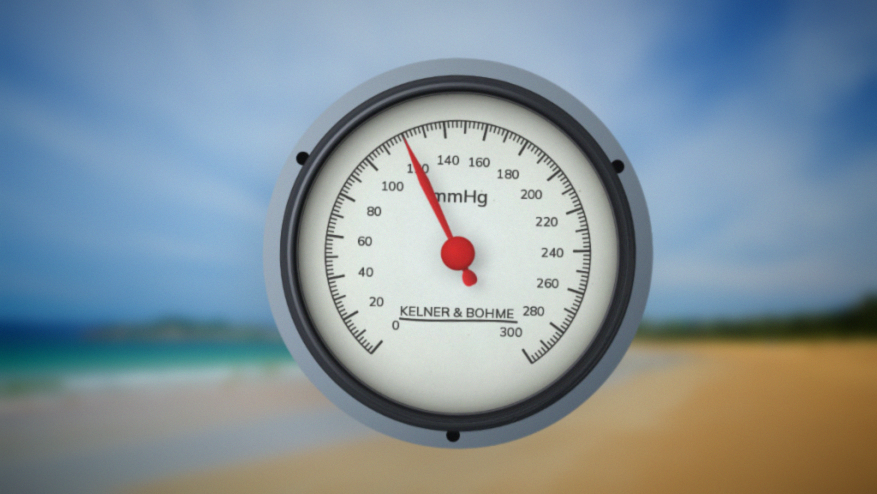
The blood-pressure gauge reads 120 mmHg
